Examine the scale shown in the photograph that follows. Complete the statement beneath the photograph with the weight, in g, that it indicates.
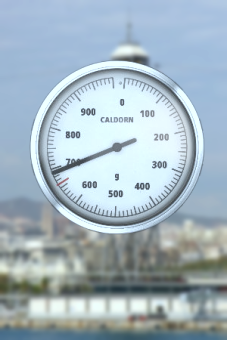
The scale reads 690 g
